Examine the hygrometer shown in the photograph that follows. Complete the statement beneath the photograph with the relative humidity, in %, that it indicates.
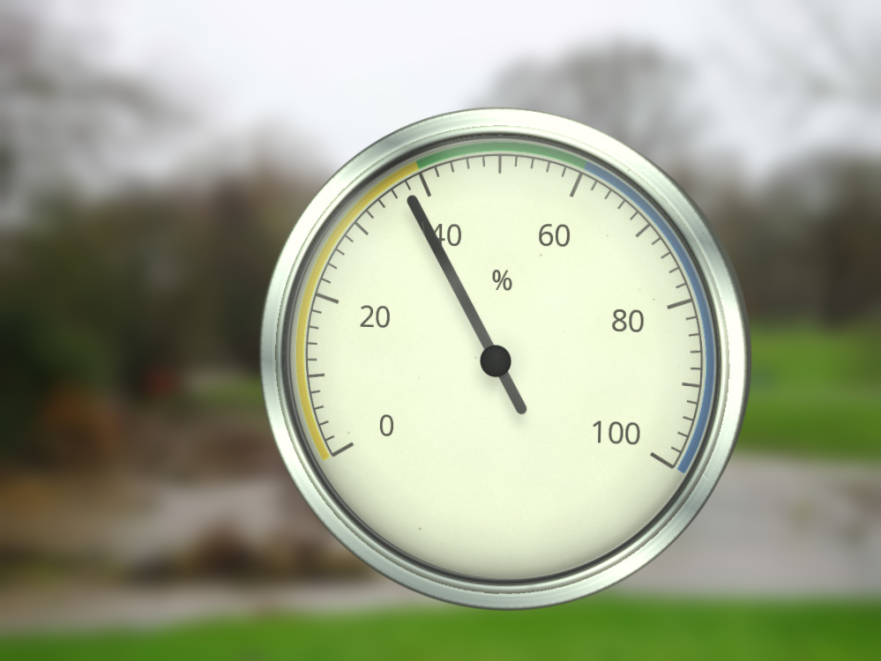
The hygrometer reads 38 %
